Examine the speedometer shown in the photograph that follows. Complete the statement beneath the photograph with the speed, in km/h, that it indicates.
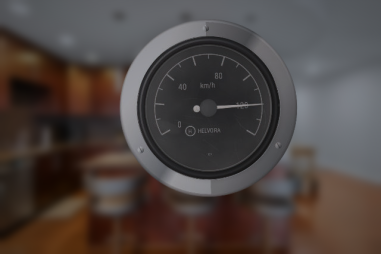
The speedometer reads 120 km/h
